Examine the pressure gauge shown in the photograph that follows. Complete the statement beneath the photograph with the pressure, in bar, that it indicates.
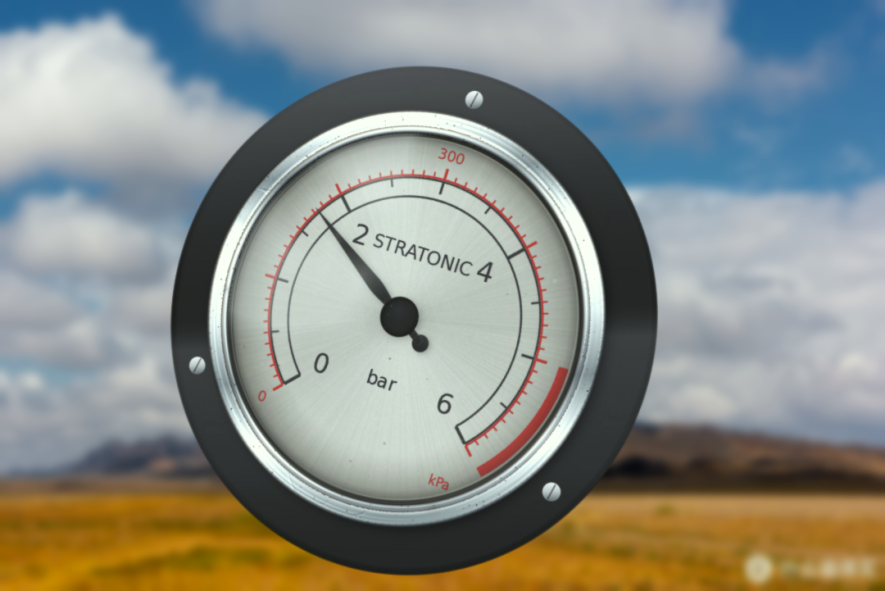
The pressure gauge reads 1.75 bar
